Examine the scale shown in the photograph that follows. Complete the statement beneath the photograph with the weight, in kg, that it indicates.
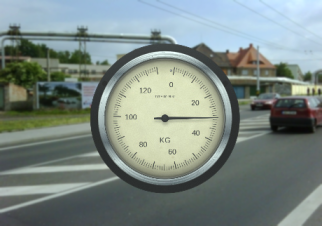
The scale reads 30 kg
